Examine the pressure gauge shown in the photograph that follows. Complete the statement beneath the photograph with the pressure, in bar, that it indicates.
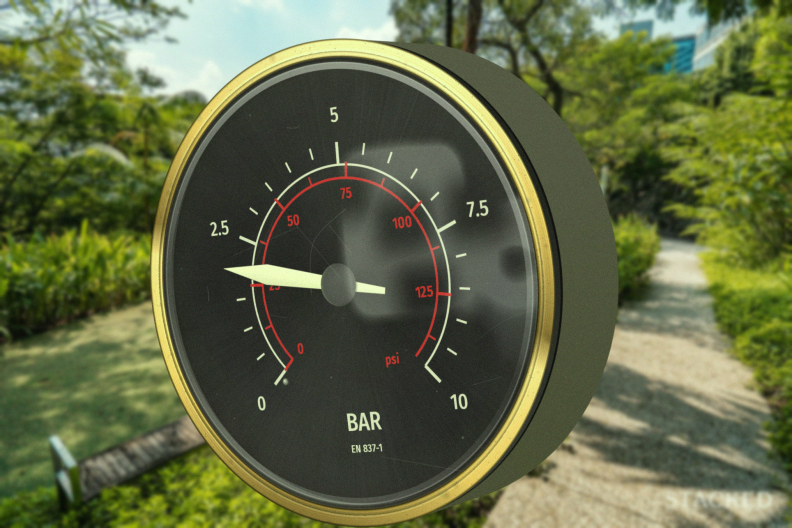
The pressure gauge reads 2 bar
